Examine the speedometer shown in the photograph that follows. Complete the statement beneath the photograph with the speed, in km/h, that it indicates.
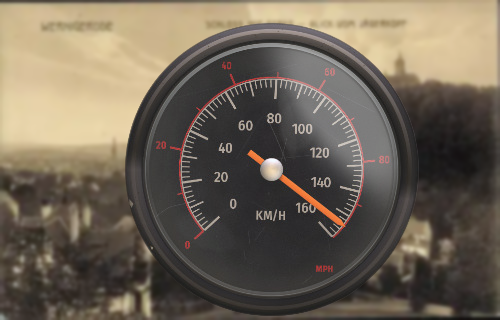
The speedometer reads 154 km/h
